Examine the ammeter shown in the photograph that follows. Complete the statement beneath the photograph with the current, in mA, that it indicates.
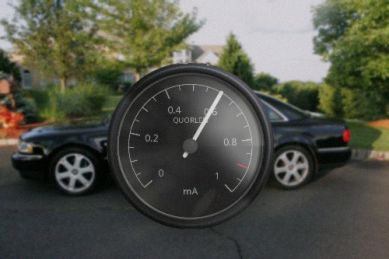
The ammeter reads 0.6 mA
